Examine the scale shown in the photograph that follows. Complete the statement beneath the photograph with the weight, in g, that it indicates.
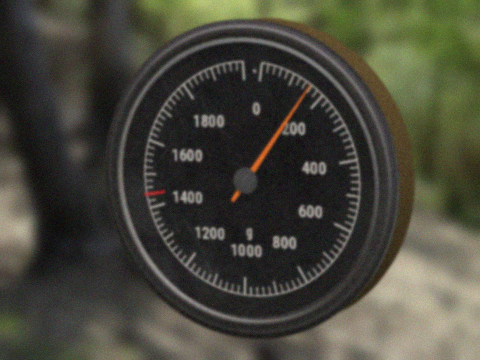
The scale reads 160 g
